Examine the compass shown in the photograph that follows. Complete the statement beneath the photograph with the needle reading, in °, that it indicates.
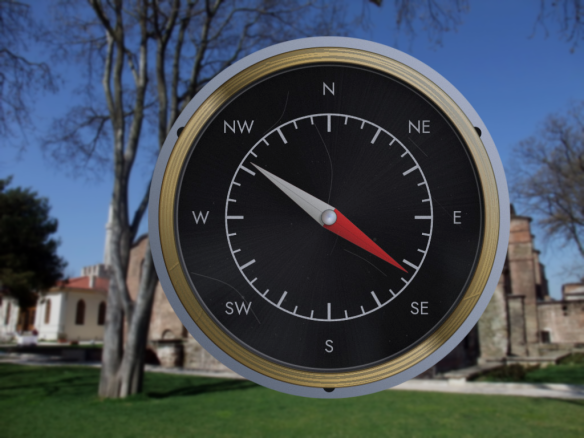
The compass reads 125 °
